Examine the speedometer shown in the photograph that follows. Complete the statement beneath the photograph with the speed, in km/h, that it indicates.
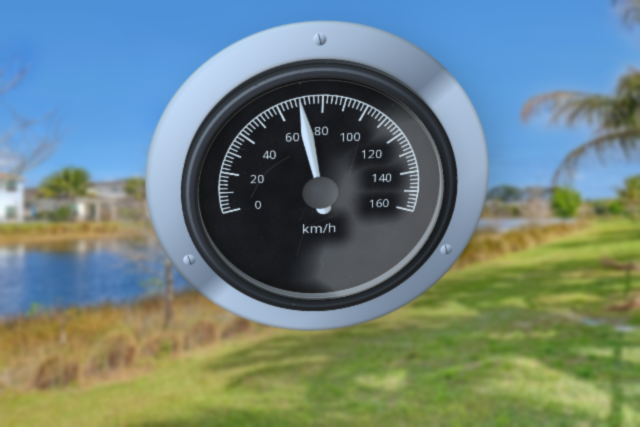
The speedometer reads 70 km/h
